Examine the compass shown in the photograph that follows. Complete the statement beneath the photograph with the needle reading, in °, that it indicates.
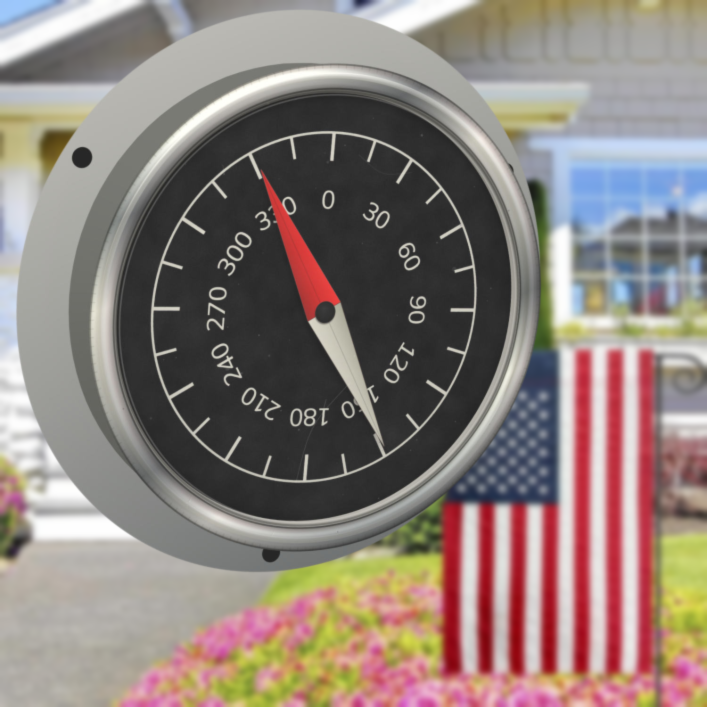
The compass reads 330 °
